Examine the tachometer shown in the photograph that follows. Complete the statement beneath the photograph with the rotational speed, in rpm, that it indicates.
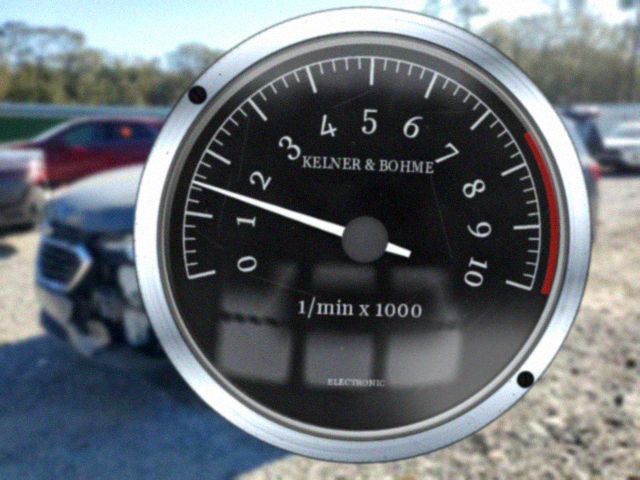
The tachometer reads 1500 rpm
